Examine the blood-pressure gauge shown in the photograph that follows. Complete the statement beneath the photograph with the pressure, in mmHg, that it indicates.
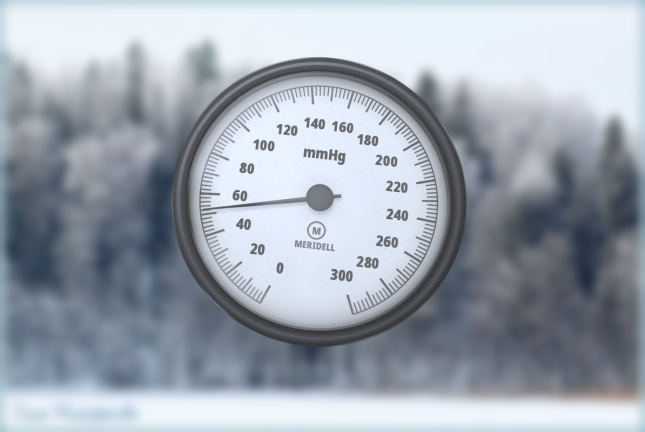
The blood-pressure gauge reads 52 mmHg
